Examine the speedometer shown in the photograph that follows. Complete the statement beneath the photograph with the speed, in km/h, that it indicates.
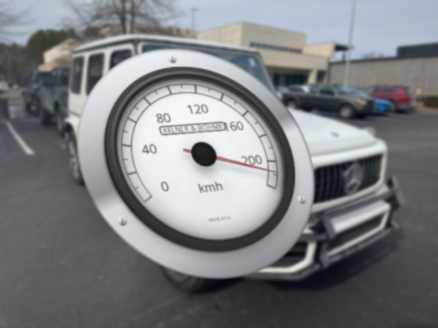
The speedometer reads 210 km/h
